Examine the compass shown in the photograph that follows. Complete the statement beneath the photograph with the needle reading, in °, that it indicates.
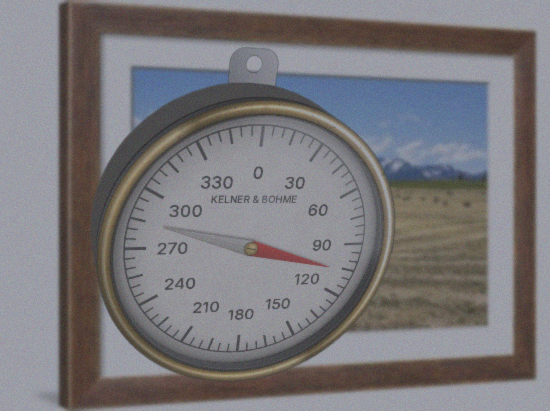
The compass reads 105 °
